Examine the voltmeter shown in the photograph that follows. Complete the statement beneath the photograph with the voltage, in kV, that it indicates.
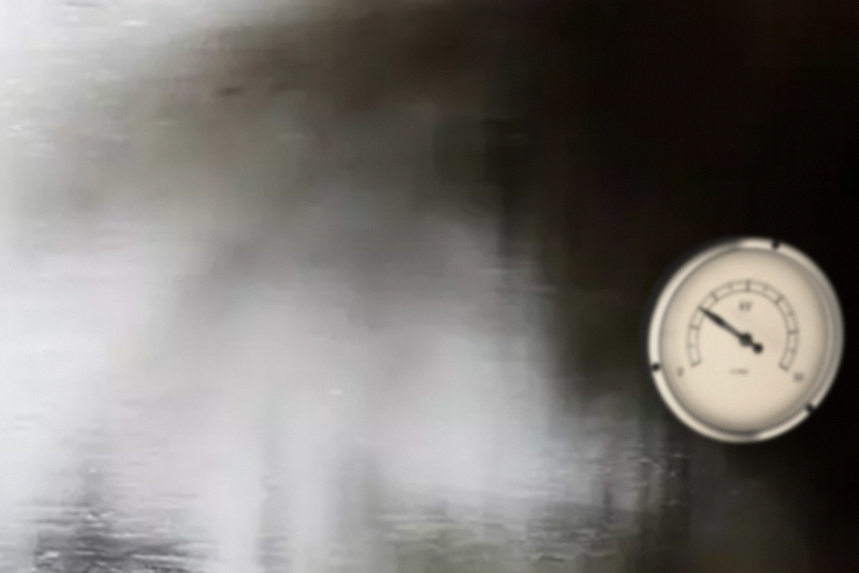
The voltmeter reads 7.5 kV
